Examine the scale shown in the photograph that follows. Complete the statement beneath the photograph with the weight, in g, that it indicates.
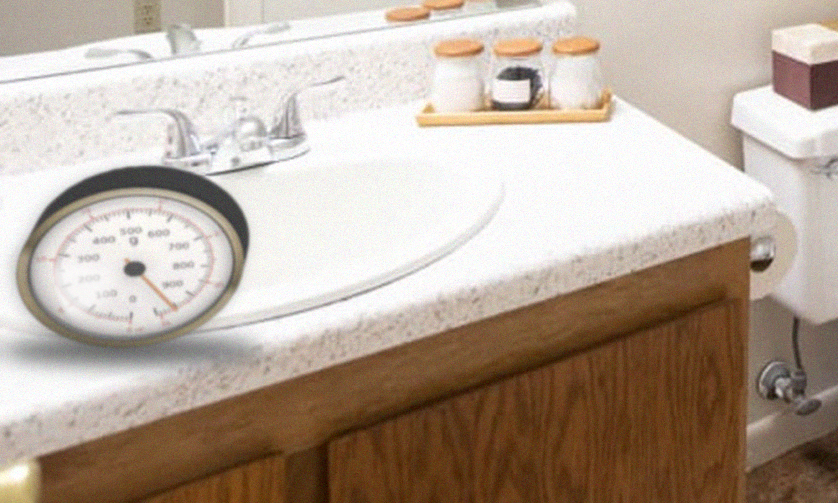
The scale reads 950 g
